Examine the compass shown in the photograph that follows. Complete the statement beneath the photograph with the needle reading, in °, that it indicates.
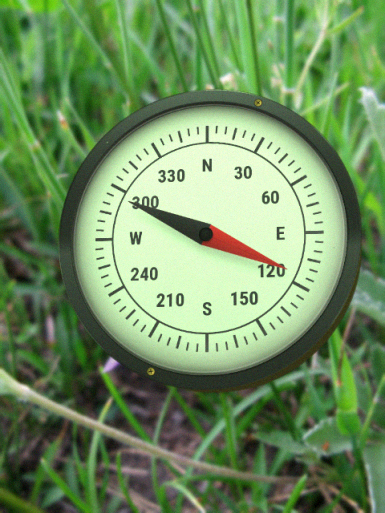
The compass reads 115 °
